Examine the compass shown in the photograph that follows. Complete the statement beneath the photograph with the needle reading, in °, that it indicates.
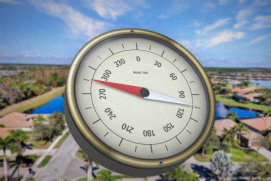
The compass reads 285 °
